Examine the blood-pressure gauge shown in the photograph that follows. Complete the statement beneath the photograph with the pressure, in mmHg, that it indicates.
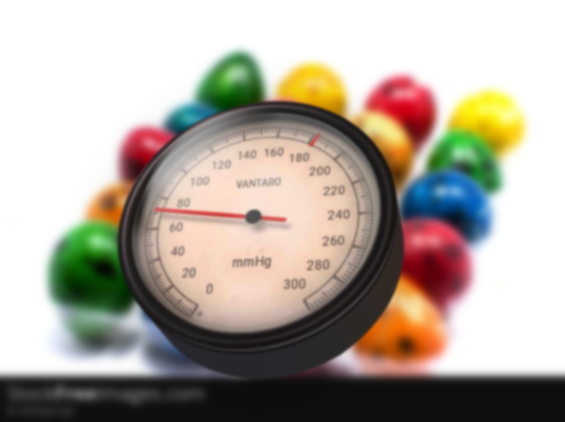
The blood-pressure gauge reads 70 mmHg
